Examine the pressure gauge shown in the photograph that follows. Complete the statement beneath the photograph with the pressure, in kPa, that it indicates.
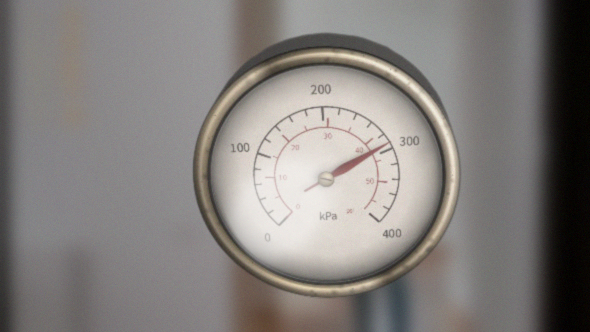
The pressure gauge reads 290 kPa
